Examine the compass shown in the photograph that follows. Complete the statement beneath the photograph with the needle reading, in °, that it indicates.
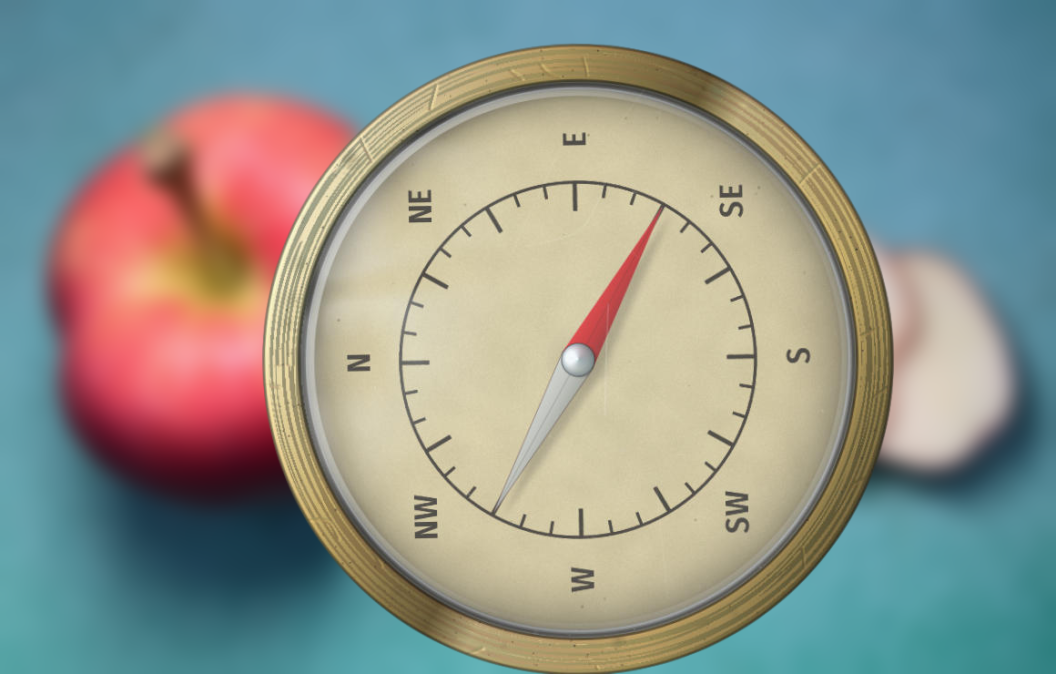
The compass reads 120 °
